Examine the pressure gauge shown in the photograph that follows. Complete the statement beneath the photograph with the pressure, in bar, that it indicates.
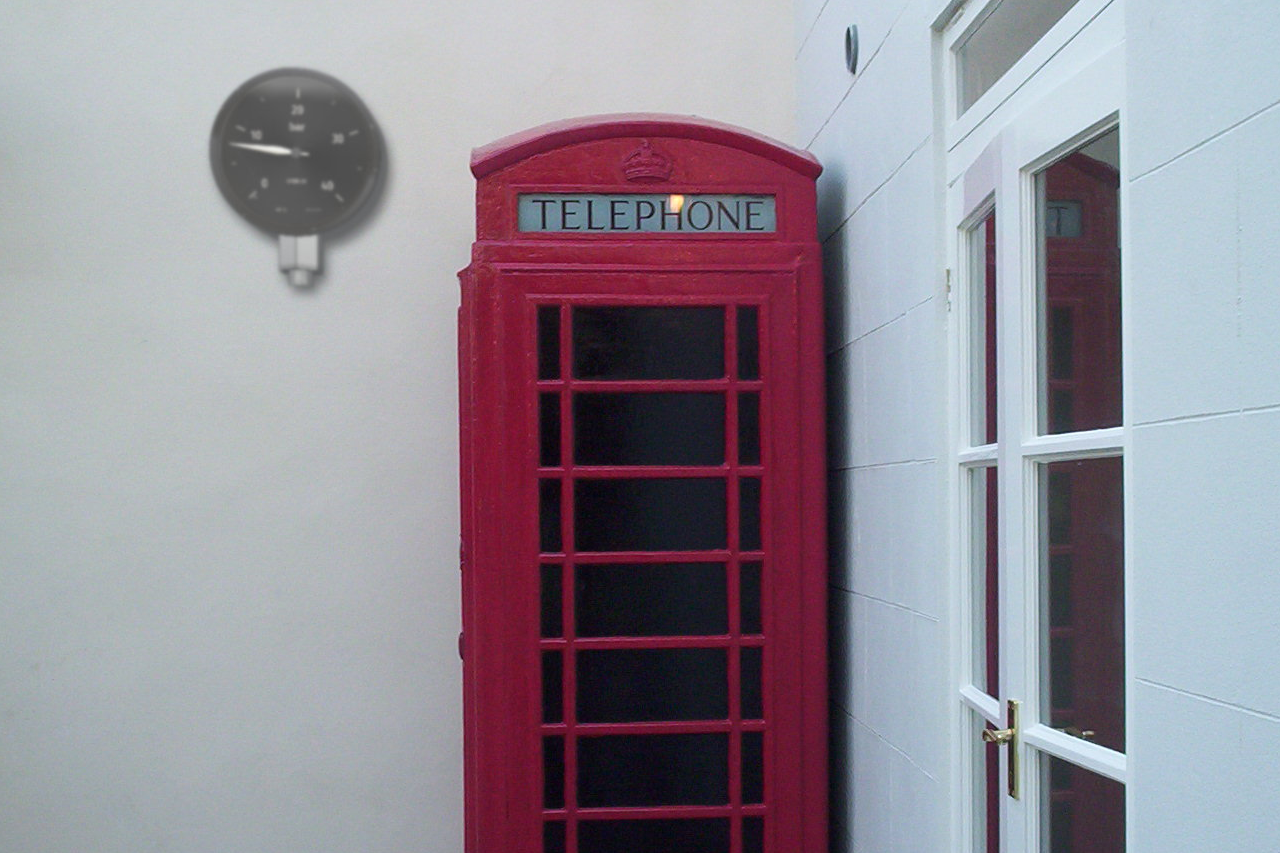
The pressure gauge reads 7.5 bar
